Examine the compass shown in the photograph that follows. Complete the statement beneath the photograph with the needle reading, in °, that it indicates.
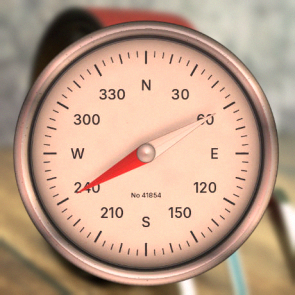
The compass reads 240 °
